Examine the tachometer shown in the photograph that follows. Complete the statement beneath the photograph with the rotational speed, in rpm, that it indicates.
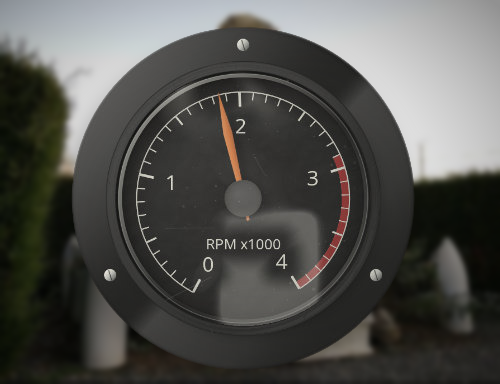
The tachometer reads 1850 rpm
